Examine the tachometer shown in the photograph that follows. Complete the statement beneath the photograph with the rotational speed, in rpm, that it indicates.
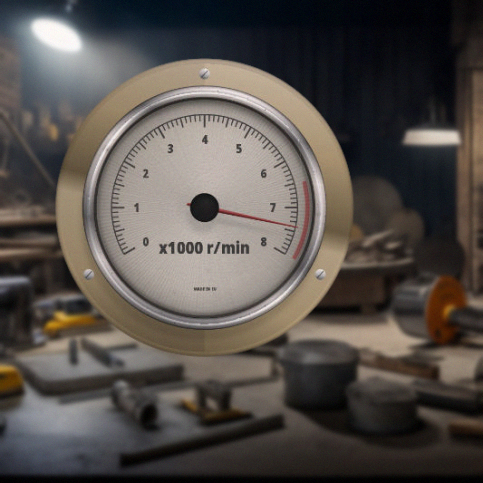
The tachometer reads 7400 rpm
